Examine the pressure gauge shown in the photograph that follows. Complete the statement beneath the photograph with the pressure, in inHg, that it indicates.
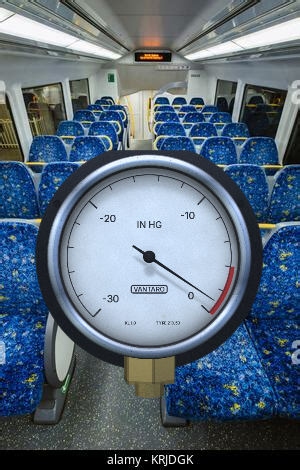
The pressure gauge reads -1 inHg
